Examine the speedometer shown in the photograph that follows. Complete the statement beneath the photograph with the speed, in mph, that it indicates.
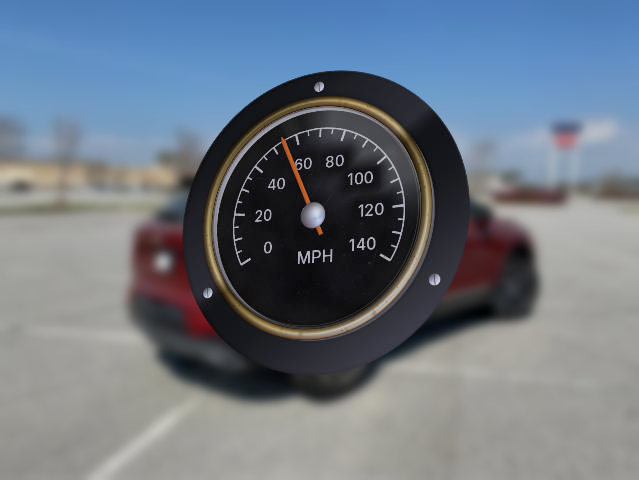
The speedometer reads 55 mph
